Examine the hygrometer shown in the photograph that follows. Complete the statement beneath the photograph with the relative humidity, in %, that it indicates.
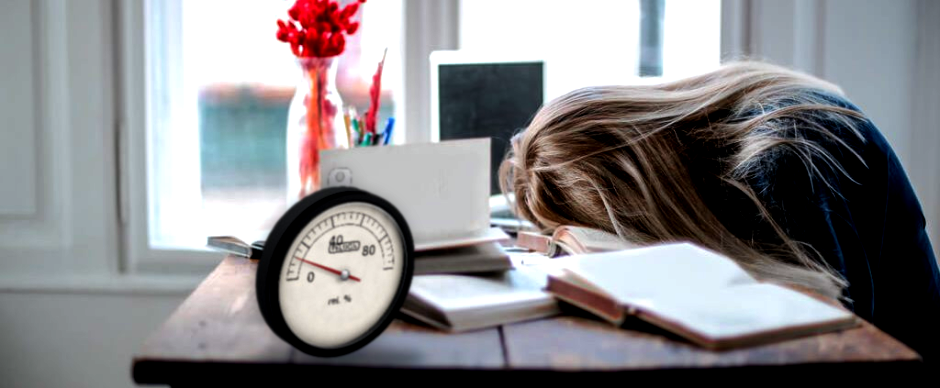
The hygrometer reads 12 %
